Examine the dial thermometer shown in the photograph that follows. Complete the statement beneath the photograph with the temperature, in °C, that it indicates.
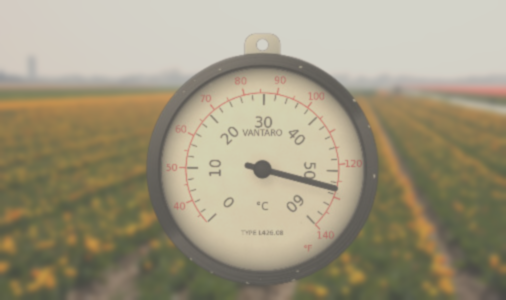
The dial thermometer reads 53 °C
